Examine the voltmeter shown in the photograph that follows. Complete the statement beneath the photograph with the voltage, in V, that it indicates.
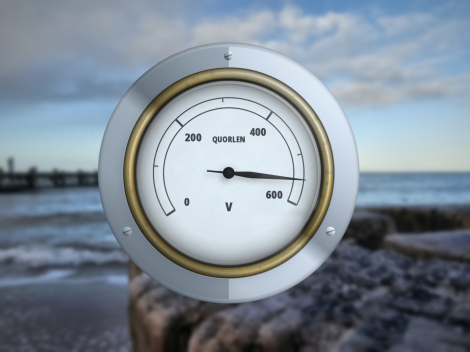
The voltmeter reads 550 V
